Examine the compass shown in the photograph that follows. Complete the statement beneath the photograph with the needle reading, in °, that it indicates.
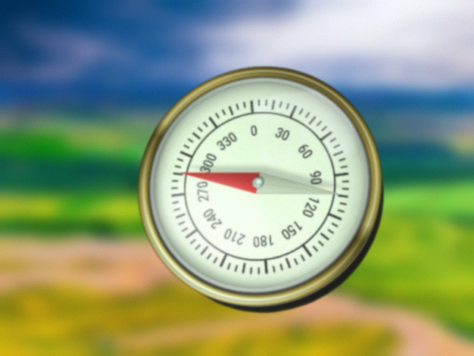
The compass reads 285 °
